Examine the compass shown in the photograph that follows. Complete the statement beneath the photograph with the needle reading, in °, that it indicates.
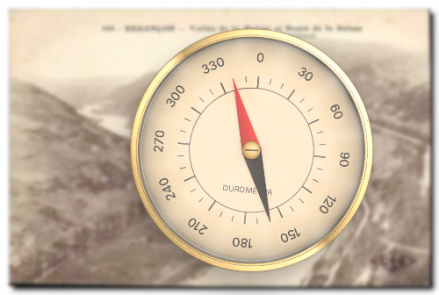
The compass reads 340 °
